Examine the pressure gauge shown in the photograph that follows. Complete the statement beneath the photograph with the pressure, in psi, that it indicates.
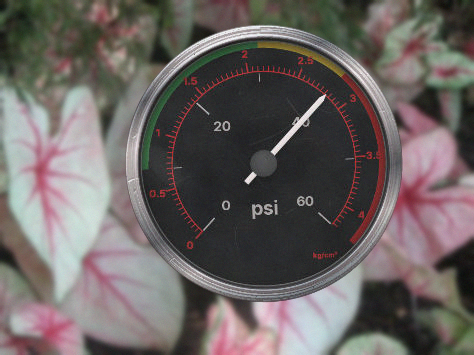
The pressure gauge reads 40 psi
